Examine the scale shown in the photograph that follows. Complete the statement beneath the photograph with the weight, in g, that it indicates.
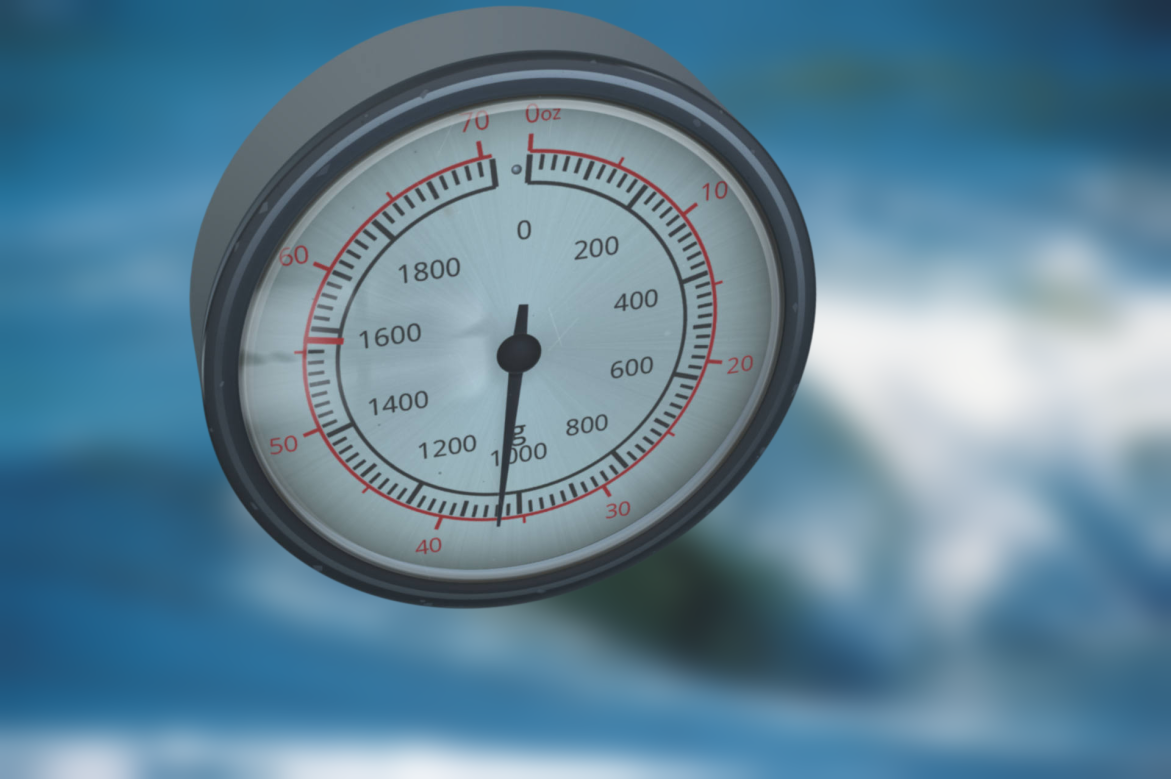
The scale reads 1040 g
